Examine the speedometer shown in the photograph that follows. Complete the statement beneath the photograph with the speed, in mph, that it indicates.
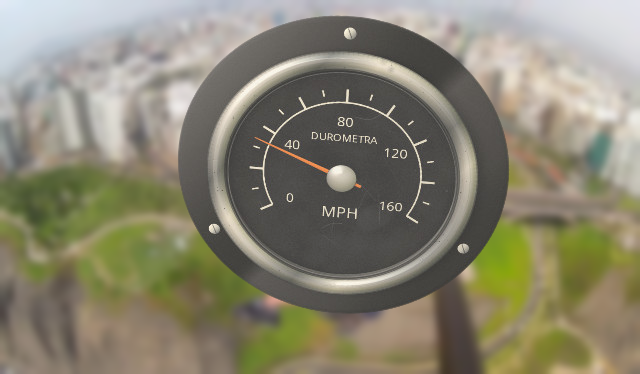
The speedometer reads 35 mph
